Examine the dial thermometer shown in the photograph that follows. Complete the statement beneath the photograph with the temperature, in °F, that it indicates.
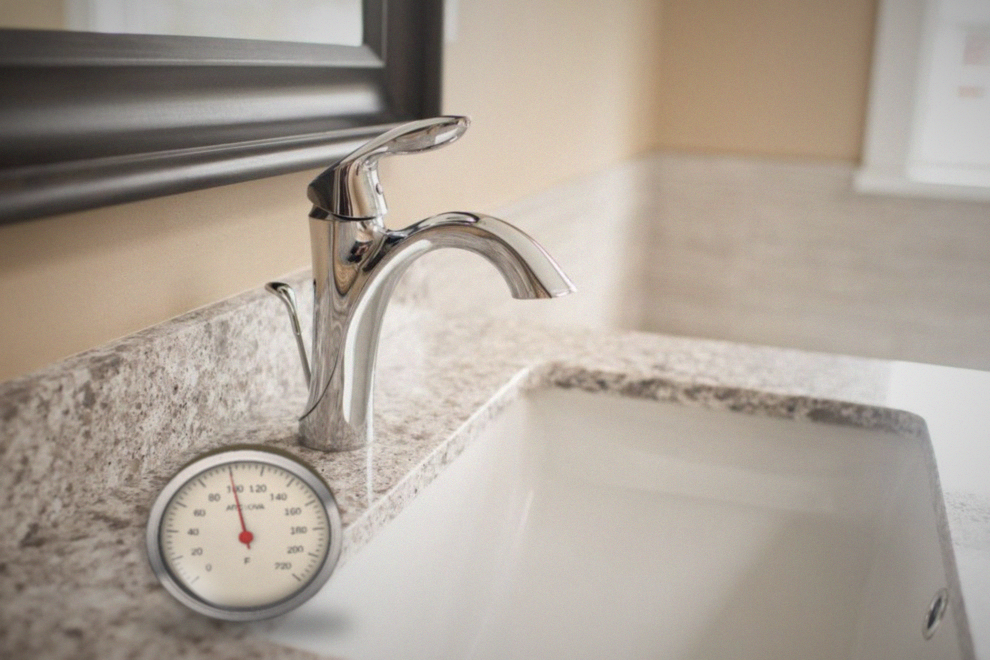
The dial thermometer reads 100 °F
